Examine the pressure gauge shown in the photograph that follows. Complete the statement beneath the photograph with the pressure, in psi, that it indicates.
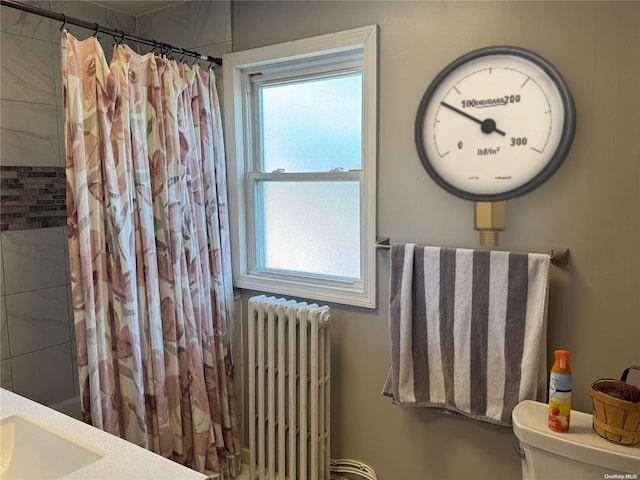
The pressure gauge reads 75 psi
